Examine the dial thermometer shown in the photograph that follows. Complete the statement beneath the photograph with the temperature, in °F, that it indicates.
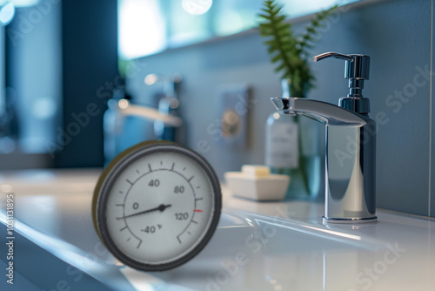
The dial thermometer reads -10 °F
